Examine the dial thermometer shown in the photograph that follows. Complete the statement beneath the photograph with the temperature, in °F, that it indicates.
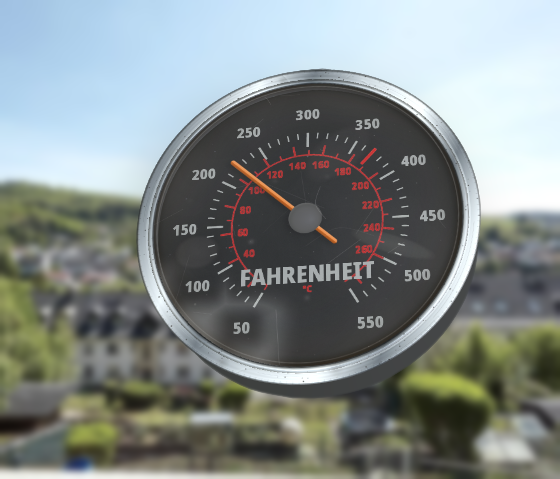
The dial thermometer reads 220 °F
